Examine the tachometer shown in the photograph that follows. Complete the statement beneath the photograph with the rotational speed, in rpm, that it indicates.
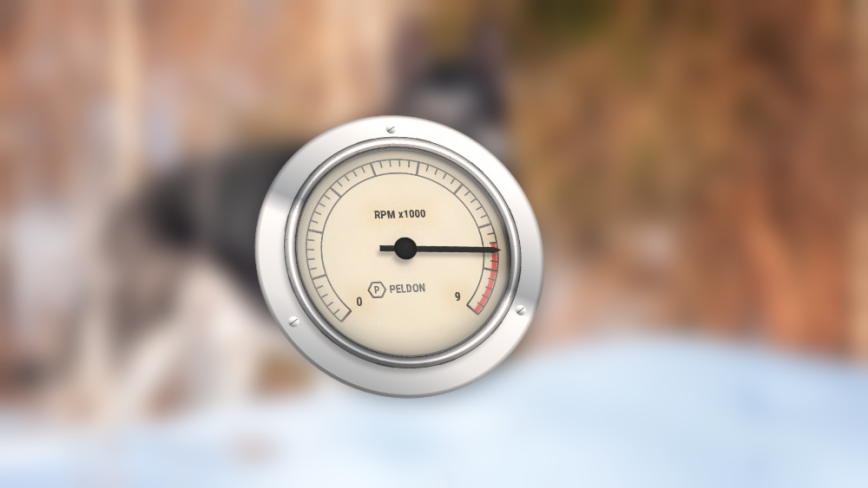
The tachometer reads 7600 rpm
